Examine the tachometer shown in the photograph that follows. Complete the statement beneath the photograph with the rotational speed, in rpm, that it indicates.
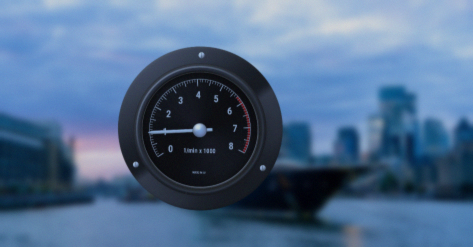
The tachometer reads 1000 rpm
